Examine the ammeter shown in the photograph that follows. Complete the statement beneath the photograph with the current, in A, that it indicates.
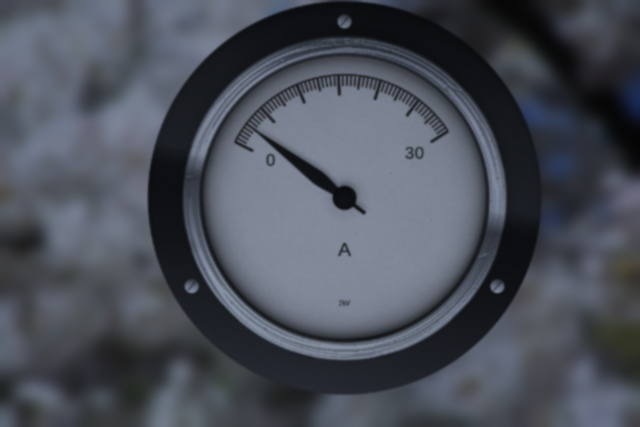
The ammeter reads 2.5 A
